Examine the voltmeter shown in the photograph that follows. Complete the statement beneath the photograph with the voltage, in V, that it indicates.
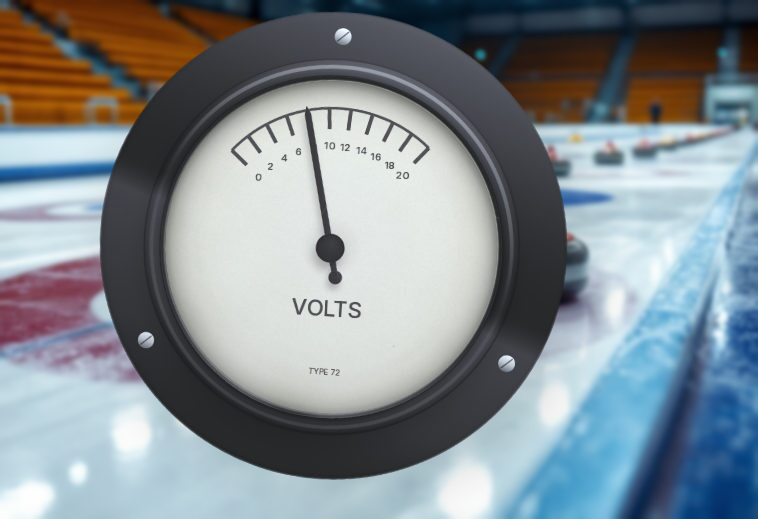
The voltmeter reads 8 V
